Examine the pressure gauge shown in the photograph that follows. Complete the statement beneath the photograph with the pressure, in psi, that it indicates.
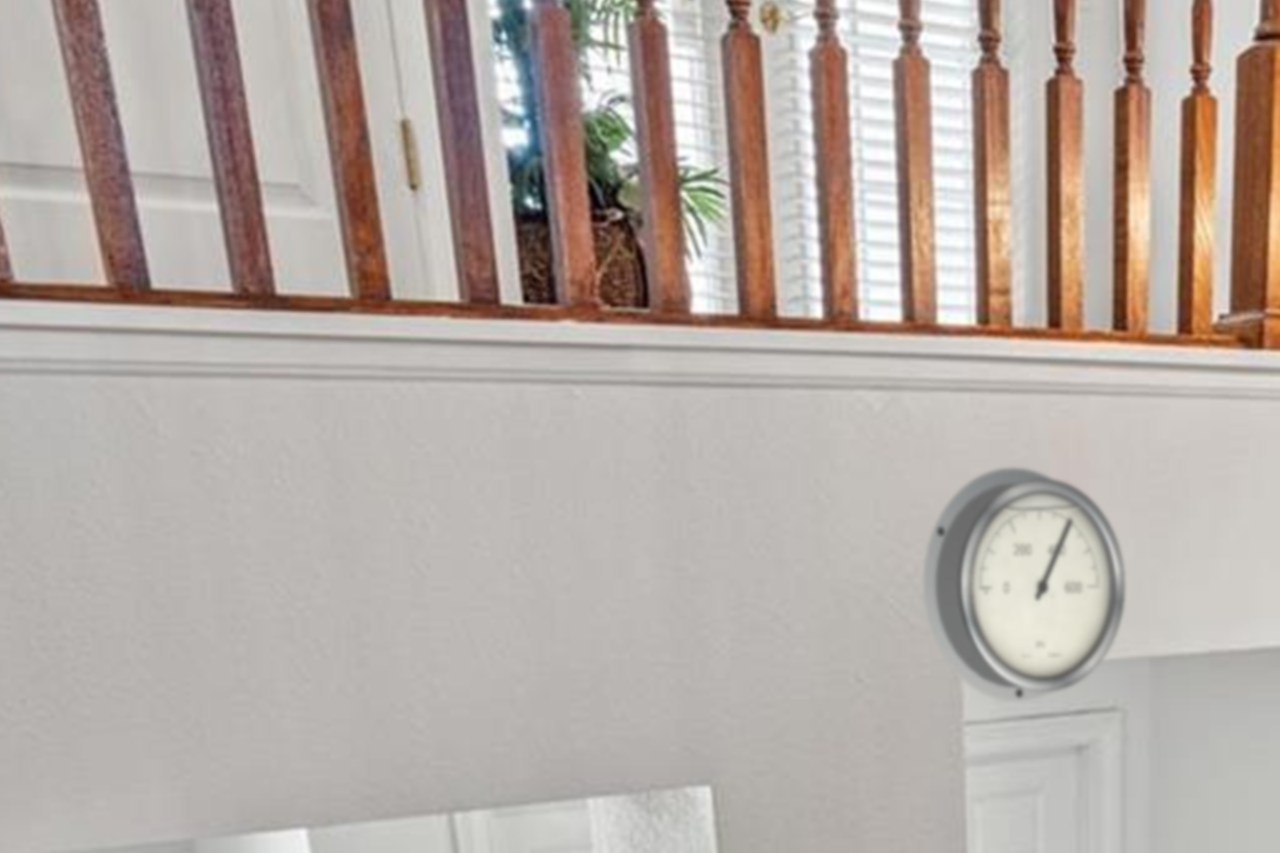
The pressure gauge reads 400 psi
